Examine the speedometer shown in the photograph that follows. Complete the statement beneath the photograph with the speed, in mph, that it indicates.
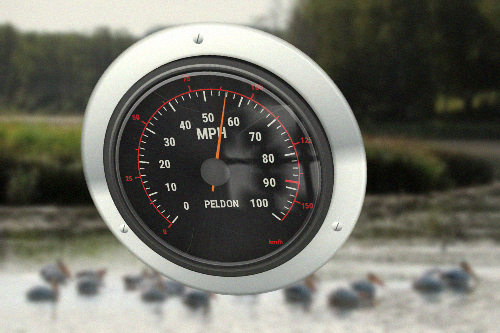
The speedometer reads 56 mph
